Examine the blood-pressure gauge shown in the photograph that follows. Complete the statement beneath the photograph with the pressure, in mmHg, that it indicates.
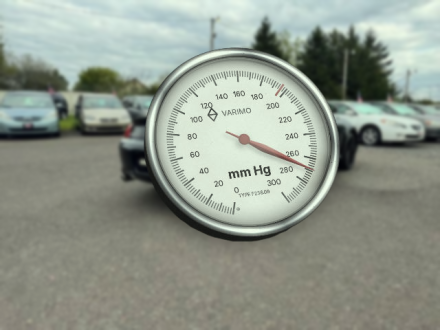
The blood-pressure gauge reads 270 mmHg
